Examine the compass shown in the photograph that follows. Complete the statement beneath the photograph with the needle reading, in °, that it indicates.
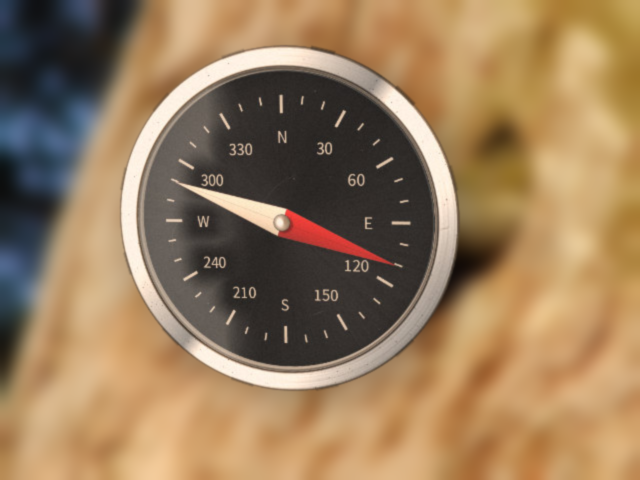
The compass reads 110 °
